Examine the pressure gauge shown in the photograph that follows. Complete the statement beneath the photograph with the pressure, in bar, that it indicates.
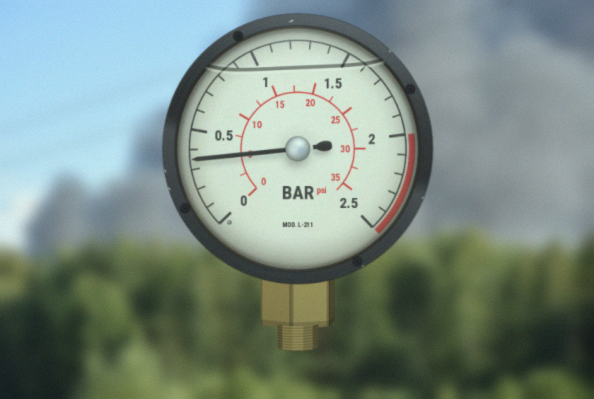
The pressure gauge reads 0.35 bar
